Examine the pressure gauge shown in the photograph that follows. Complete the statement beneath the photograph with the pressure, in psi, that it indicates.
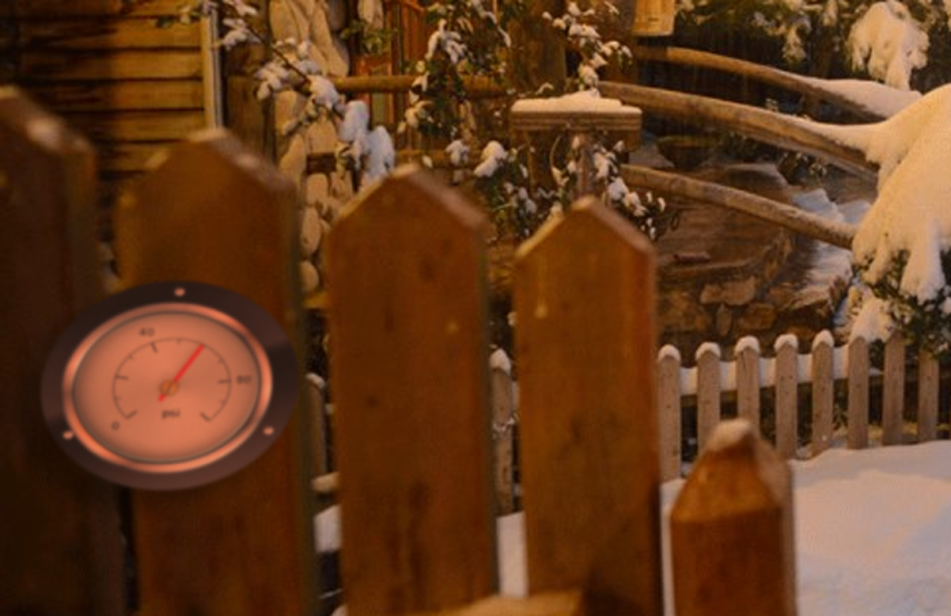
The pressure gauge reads 60 psi
